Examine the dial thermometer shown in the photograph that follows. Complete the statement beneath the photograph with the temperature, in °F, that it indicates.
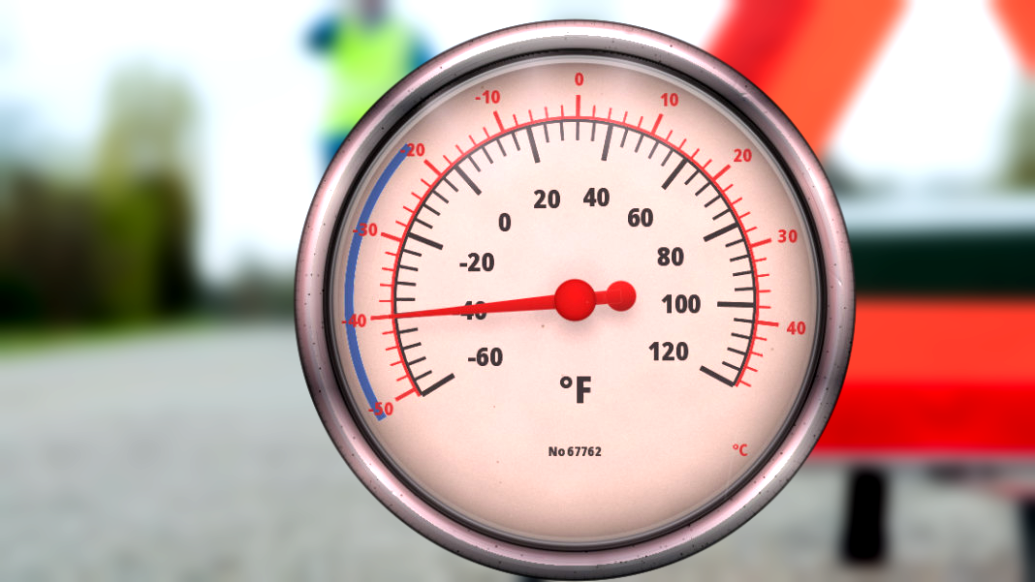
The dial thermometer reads -40 °F
